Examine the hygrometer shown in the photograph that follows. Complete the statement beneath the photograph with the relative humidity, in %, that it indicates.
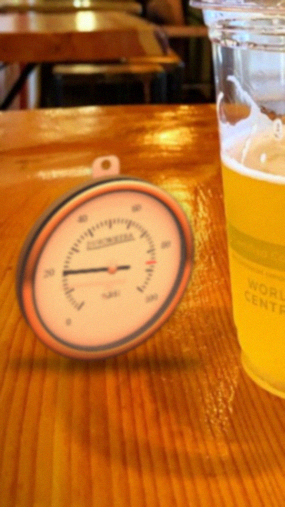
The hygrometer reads 20 %
